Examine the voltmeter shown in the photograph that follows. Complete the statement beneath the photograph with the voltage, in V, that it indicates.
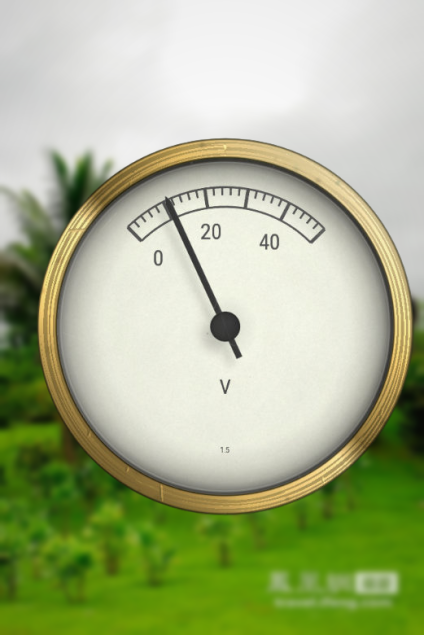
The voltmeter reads 11 V
